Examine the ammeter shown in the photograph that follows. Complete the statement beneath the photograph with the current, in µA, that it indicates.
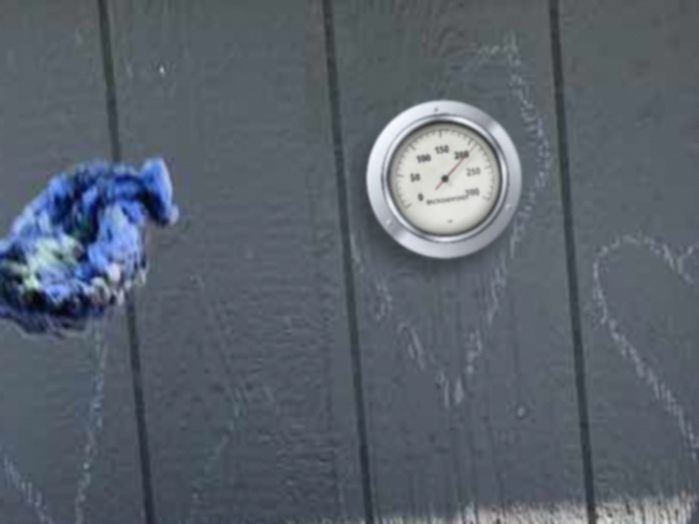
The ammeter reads 210 µA
